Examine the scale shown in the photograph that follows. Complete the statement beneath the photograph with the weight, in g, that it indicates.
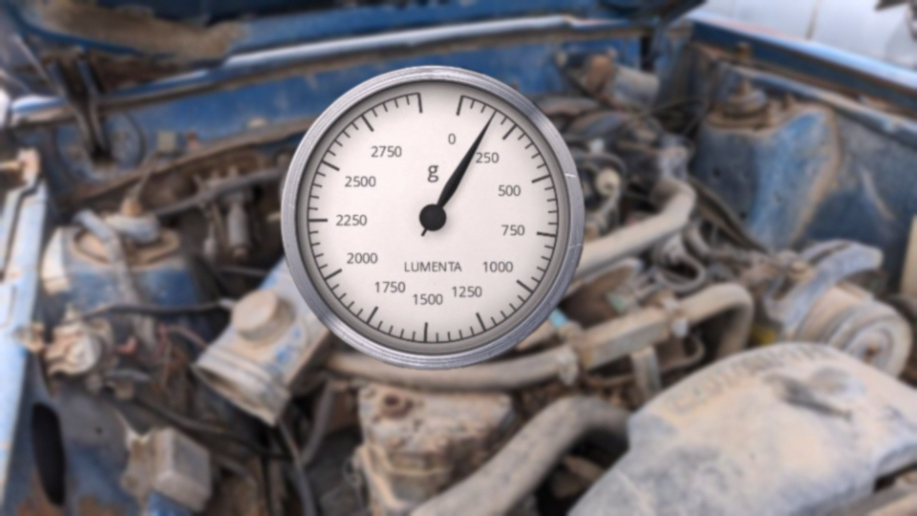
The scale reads 150 g
